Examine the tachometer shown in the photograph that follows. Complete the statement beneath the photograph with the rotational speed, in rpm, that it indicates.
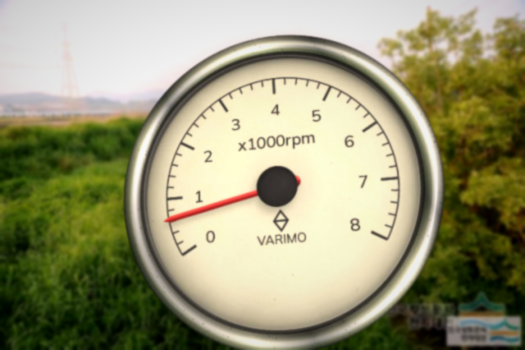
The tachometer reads 600 rpm
